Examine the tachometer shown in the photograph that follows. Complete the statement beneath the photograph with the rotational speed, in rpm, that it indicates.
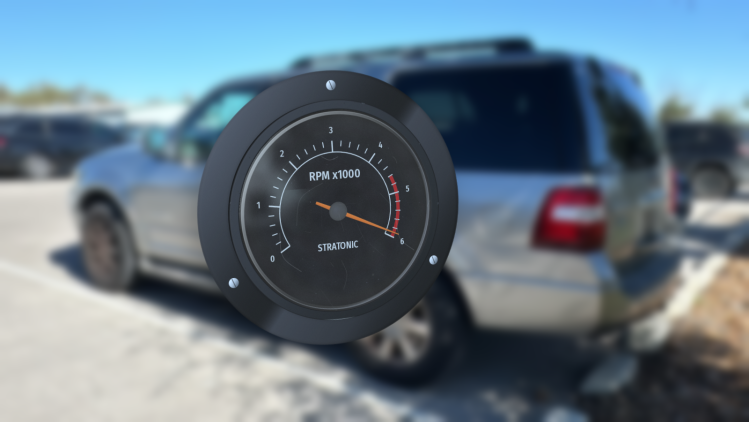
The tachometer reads 5900 rpm
